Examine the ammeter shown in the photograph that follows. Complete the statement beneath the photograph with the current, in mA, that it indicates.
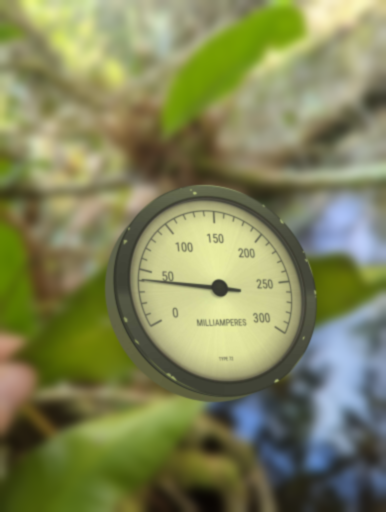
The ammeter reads 40 mA
